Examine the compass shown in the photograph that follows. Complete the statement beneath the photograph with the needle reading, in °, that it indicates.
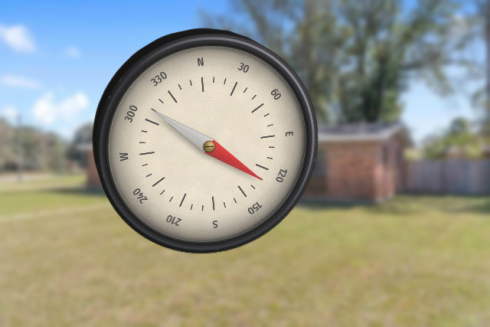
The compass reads 130 °
